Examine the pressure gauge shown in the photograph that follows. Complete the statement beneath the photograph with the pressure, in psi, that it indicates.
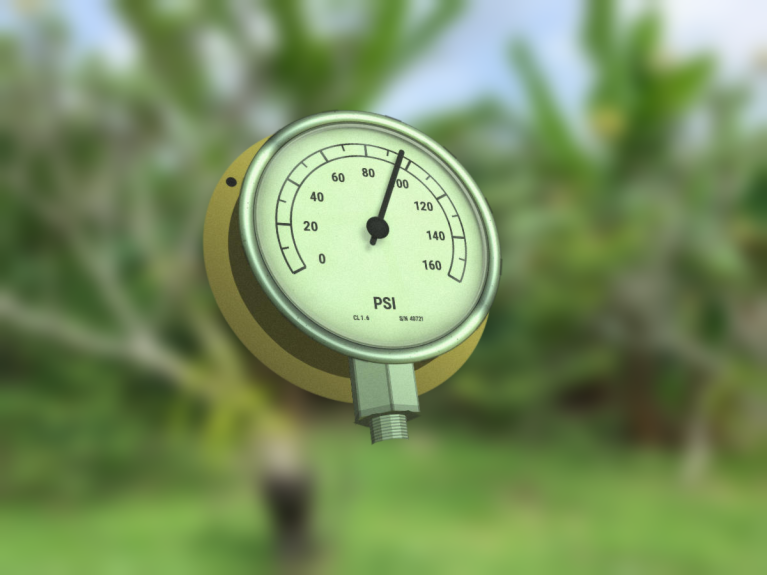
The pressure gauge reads 95 psi
